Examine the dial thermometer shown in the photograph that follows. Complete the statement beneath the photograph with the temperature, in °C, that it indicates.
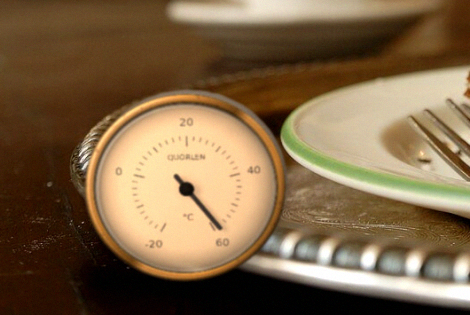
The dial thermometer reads 58 °C
